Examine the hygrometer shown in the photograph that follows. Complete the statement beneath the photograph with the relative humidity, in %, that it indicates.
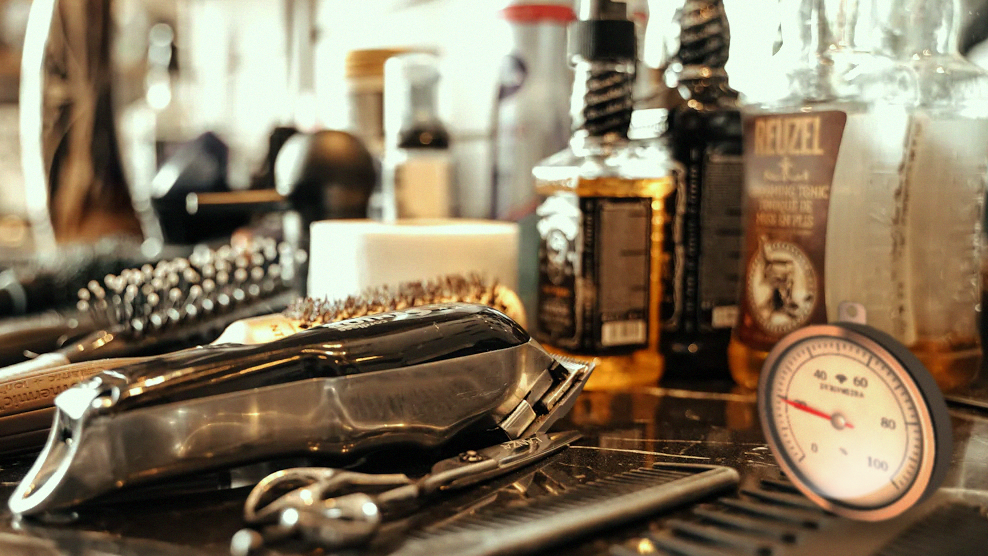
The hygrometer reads 20 %
